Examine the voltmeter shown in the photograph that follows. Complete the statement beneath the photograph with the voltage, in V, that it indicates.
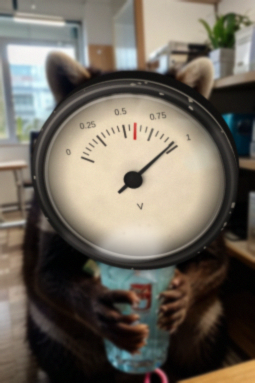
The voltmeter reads 0.95 V
